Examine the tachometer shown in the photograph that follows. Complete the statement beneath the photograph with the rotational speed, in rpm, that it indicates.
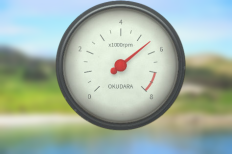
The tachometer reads 5500 rpm
